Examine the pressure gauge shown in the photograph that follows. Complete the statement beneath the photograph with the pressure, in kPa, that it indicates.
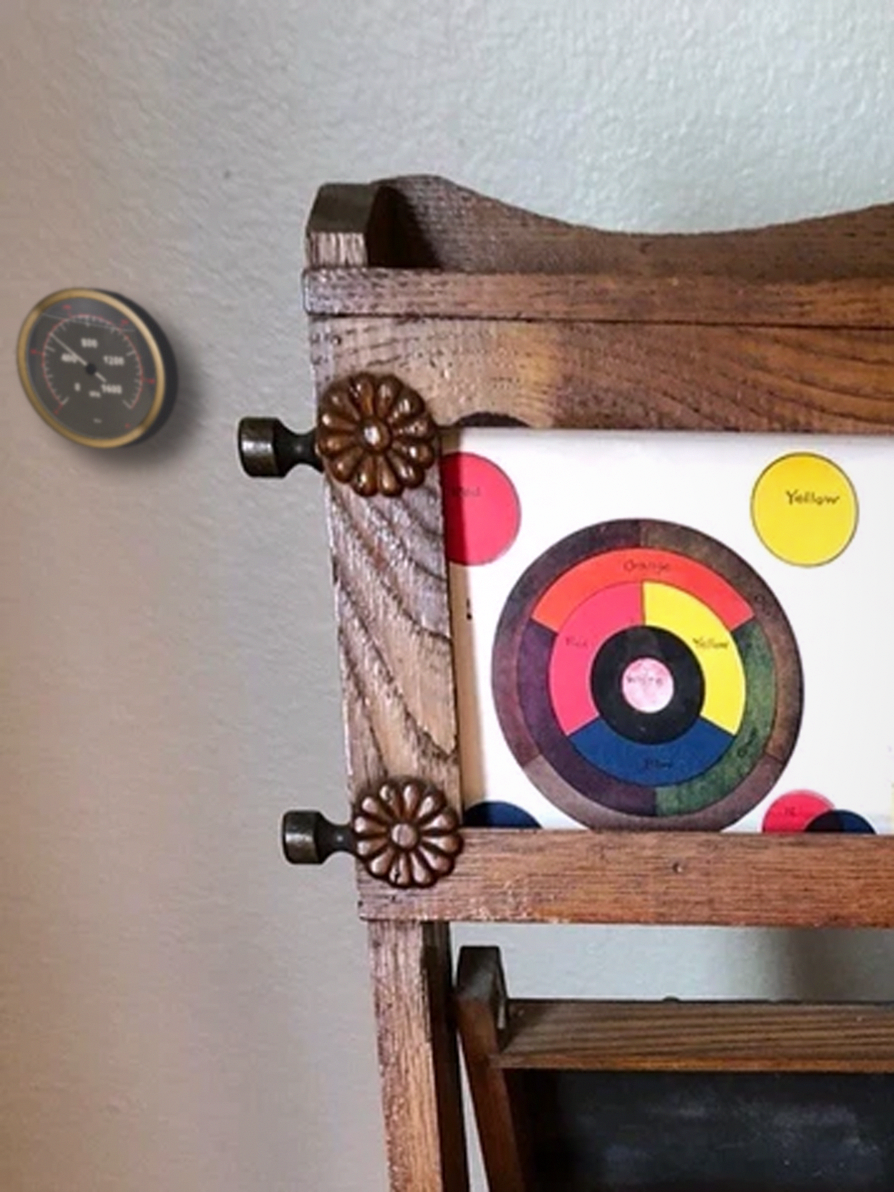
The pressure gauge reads 500 kPa
